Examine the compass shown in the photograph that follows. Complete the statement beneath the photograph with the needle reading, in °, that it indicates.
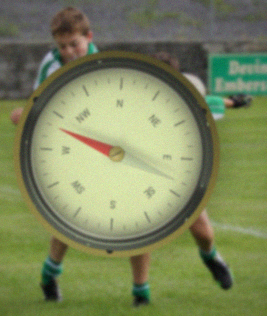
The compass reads 290 °
